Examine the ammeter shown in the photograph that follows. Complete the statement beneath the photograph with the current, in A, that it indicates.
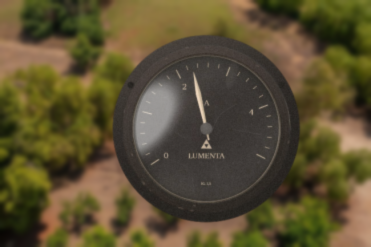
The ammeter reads 2.3 A
